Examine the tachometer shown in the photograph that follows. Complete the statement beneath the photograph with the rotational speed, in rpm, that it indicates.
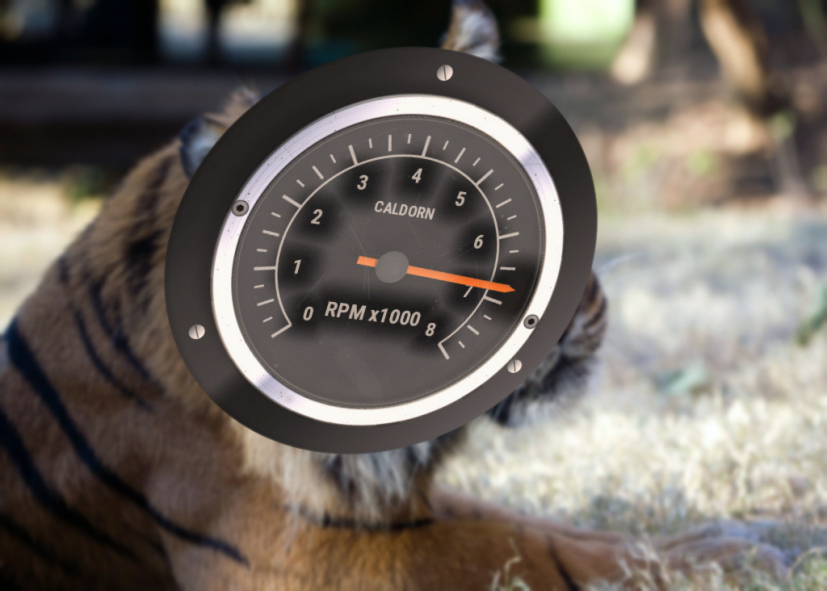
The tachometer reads 6750 rpm
